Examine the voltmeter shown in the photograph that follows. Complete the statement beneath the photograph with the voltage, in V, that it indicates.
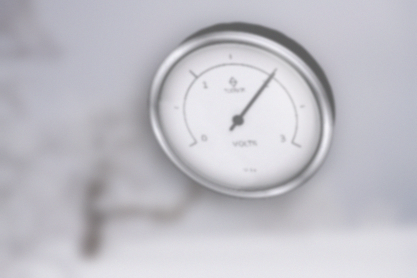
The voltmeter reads 2 V
